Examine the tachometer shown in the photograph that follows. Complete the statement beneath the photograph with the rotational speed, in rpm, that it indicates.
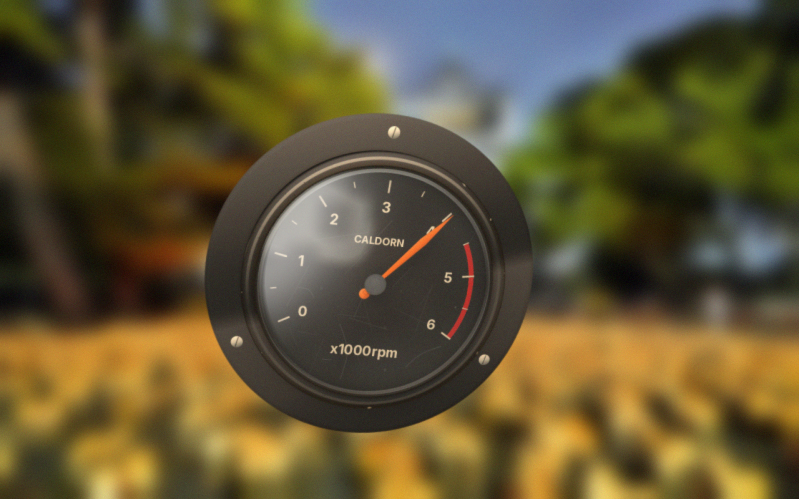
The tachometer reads 4000 rpm
